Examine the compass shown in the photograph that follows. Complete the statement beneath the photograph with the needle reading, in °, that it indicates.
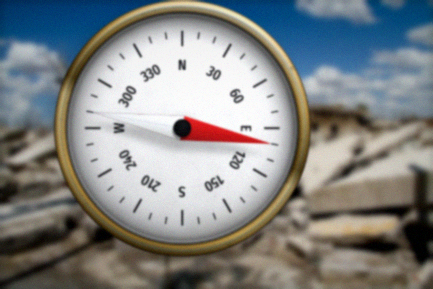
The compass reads 100 °
